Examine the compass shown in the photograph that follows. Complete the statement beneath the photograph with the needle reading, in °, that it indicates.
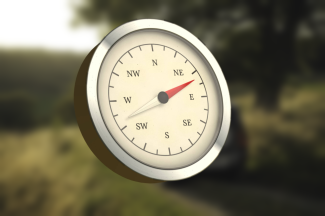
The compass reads 67.5 °
